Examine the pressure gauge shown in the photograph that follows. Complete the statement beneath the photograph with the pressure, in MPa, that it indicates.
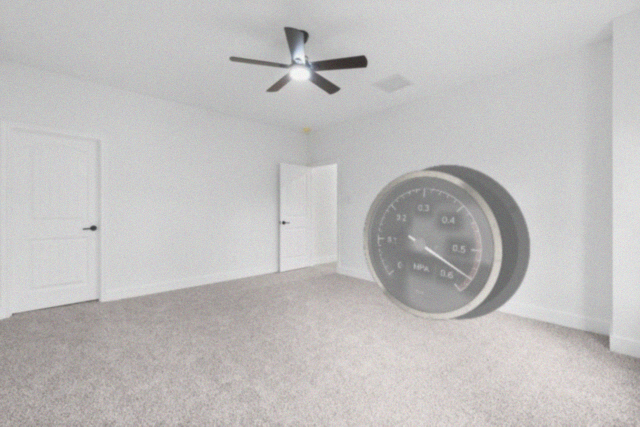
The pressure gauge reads 0.56 MPa
